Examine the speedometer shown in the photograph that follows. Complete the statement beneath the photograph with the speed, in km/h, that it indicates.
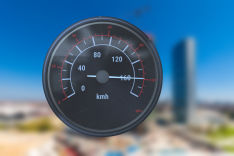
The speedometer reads 160 km/h
